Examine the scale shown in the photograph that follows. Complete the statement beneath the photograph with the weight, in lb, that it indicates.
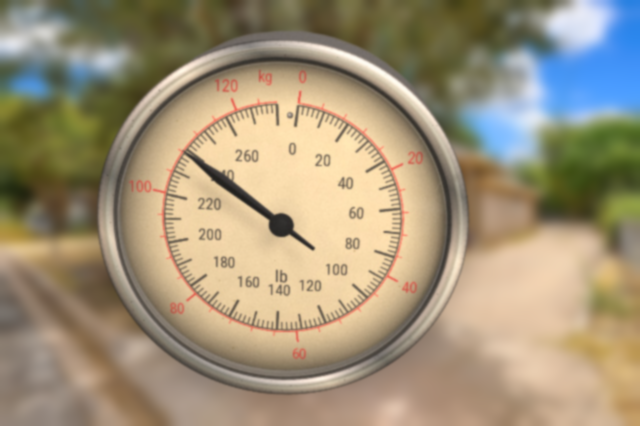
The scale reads 240 lb
